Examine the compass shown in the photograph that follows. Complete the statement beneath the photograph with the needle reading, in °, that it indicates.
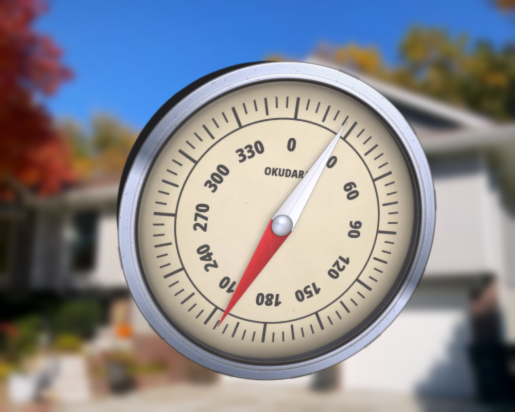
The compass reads 205 °
